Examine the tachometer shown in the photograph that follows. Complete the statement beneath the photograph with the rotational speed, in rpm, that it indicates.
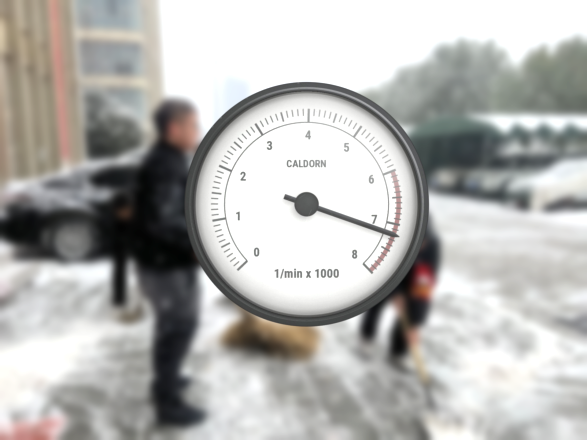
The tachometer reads 7200 rpm
